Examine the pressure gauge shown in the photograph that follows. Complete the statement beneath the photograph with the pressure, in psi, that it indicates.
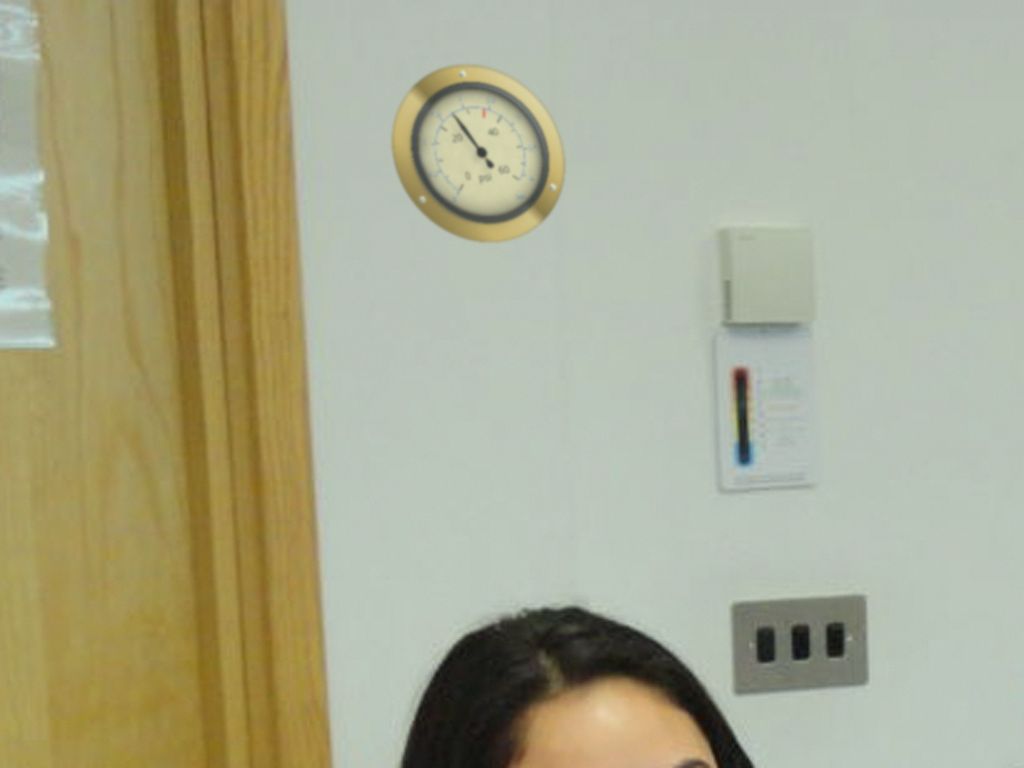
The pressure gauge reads 25 psi
